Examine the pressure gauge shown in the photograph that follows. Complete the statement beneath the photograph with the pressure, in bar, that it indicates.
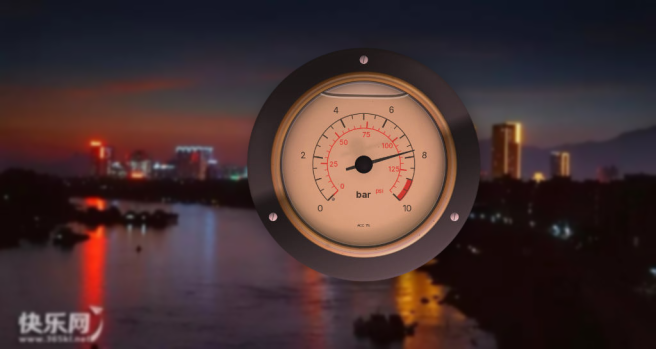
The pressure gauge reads 7.75 bar
